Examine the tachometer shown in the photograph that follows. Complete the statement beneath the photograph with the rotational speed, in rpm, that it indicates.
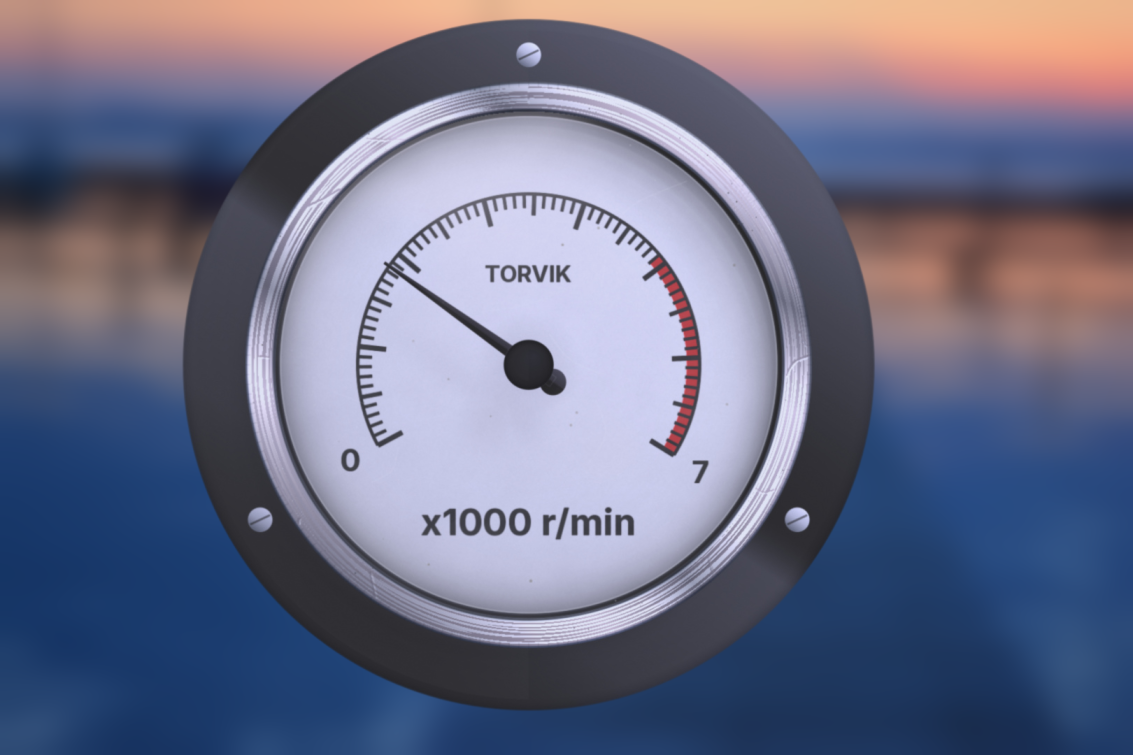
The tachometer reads 1850 rpm
